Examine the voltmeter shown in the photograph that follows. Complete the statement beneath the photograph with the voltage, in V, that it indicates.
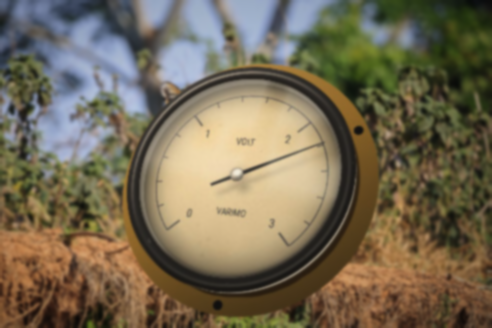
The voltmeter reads 2.2 V
